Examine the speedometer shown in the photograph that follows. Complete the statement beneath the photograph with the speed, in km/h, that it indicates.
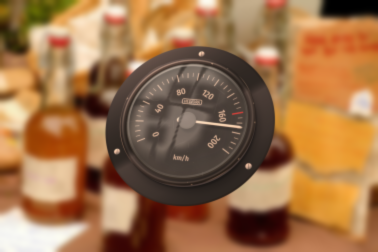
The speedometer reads 175 km/h
